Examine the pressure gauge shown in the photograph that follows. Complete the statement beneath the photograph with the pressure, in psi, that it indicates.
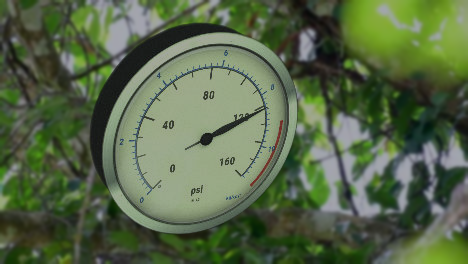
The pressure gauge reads 120 psi
